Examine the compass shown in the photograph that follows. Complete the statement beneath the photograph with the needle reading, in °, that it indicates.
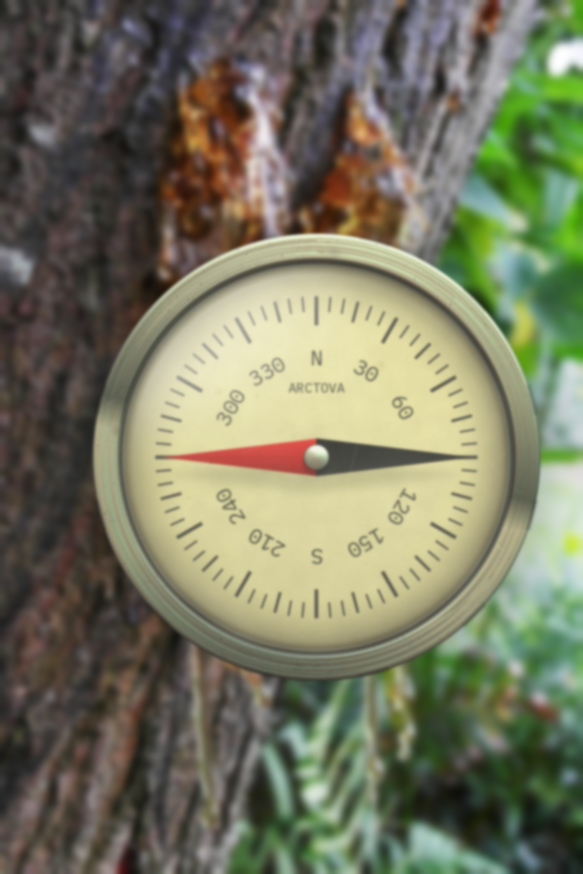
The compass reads 270 °
